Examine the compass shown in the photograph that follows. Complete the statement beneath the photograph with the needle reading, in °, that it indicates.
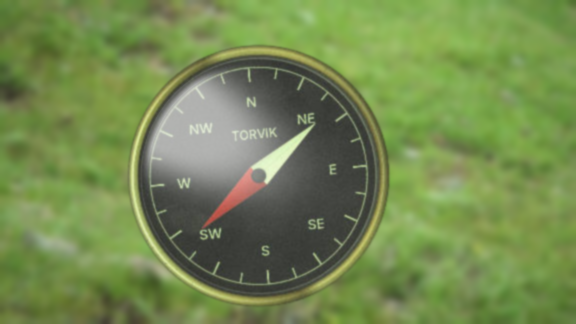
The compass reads 232.5 °
